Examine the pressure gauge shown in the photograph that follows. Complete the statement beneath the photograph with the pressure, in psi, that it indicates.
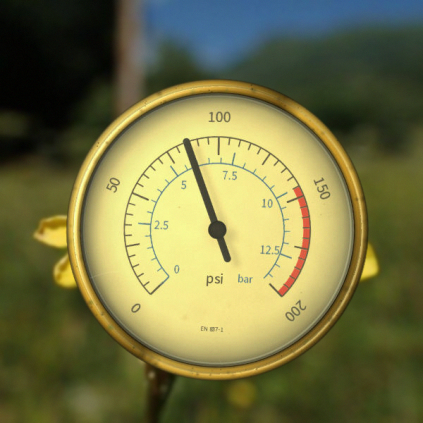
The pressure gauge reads 85 psi
